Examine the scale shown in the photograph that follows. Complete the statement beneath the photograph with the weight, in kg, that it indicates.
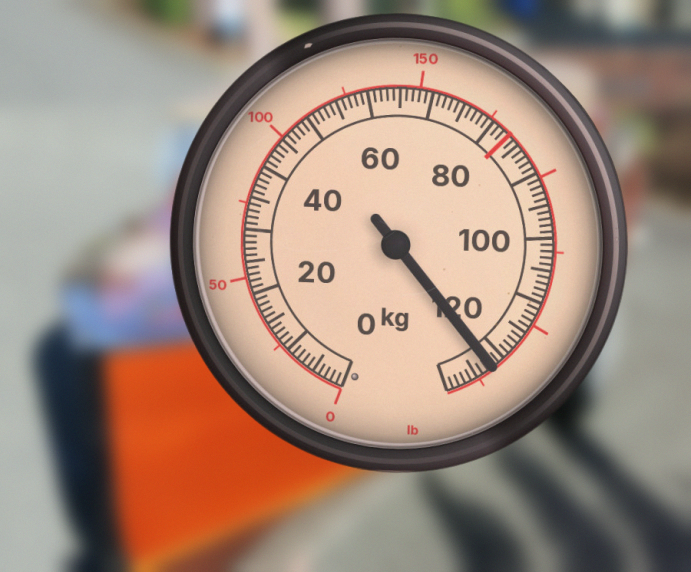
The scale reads 122 kg
